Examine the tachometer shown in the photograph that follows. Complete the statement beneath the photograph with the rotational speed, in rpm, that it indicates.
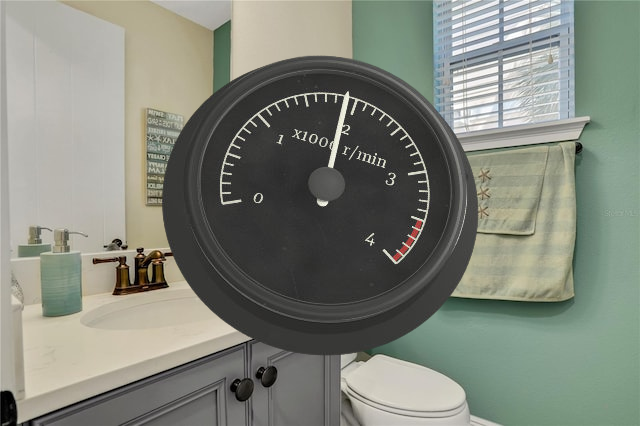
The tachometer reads 1900 rpm
